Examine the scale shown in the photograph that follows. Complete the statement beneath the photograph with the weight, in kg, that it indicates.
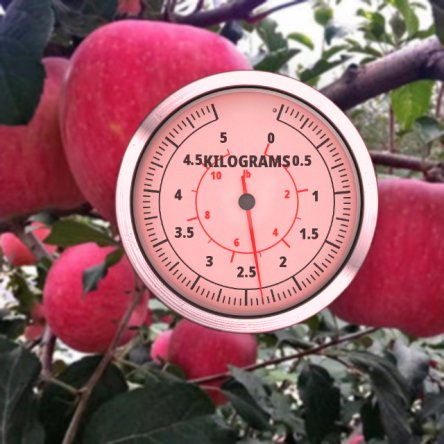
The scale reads 2.35 kg
